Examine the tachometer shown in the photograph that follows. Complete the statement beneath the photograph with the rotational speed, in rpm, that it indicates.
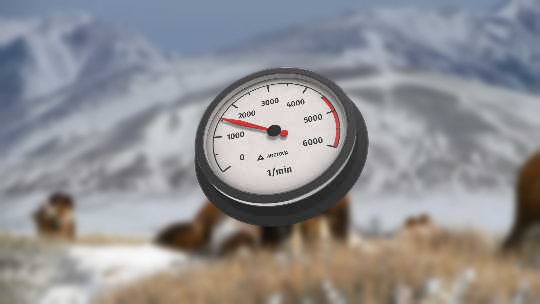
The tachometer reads 1500 rpm
